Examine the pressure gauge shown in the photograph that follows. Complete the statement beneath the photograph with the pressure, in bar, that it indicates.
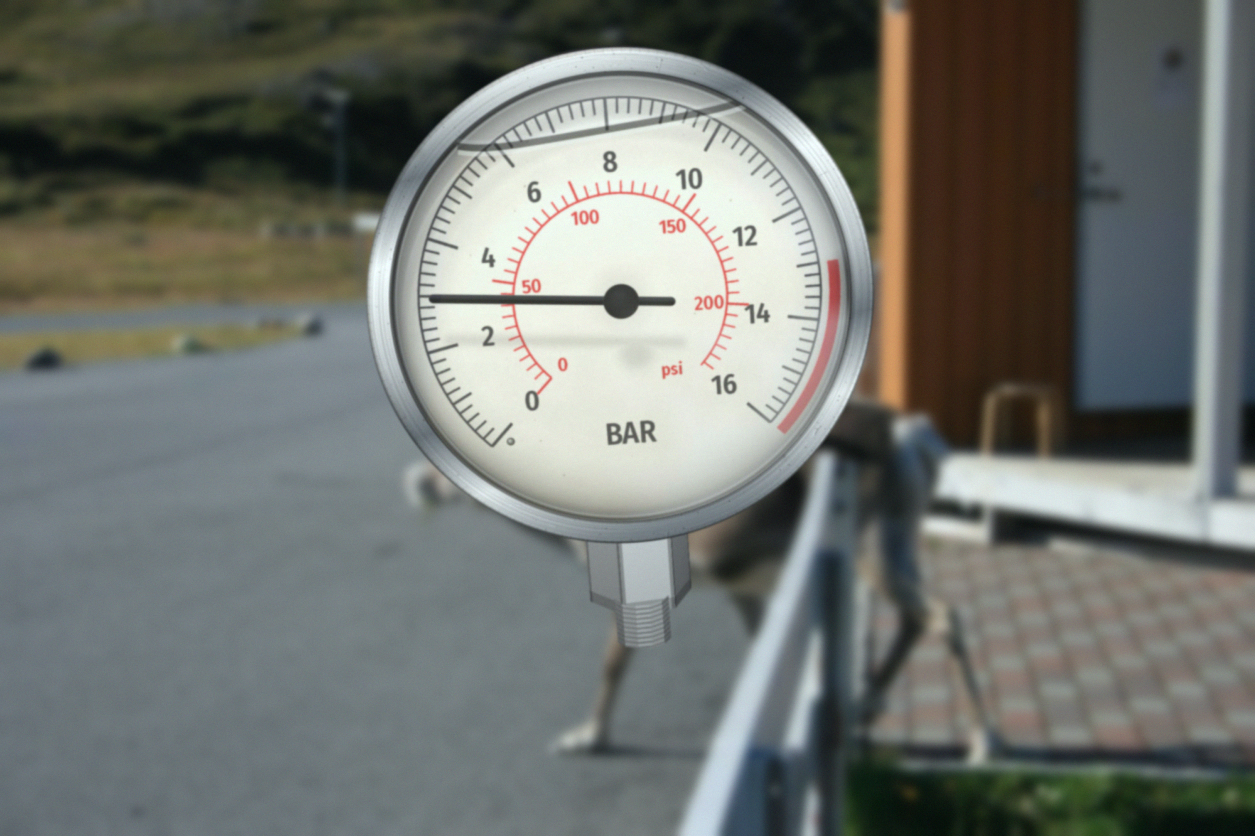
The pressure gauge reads 3 bar
